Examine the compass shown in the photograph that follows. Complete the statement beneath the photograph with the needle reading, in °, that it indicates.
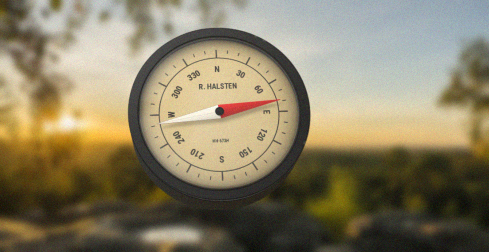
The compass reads 80 °
